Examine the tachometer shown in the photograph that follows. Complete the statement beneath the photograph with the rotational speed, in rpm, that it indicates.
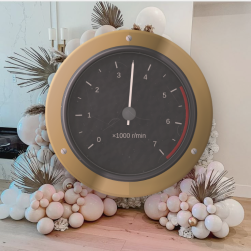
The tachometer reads 3500 rpm
